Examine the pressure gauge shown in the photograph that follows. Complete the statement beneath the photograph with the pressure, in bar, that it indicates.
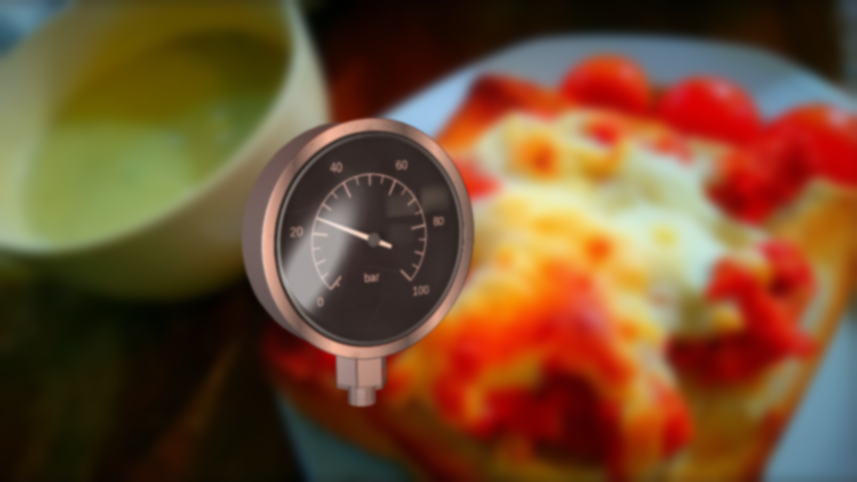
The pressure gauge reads 25 bar
